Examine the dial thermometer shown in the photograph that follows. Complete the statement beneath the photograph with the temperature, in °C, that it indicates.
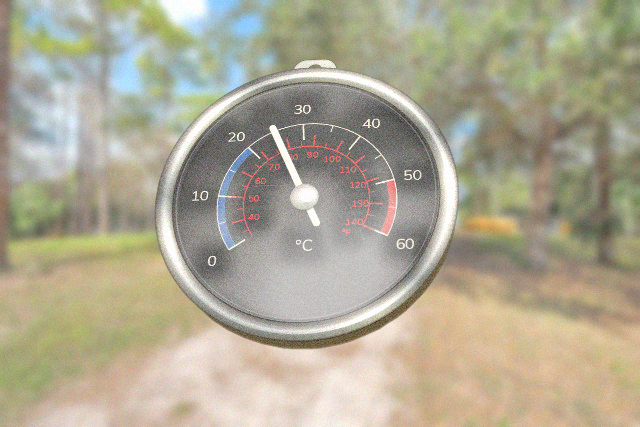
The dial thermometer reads 25 °C
